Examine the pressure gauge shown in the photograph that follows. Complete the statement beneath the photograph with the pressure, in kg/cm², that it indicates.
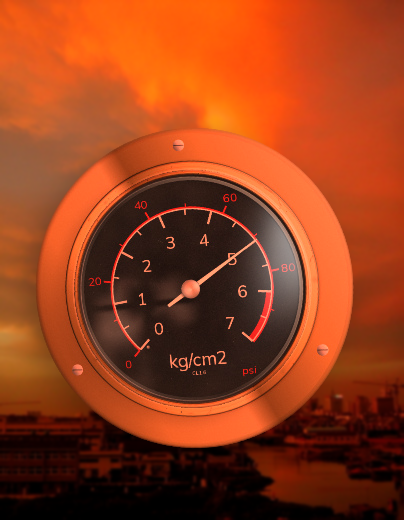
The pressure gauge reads 5 kg/cm²
